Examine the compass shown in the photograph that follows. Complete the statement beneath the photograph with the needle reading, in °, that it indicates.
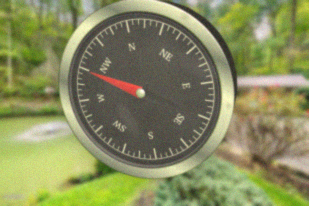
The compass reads 300 °
